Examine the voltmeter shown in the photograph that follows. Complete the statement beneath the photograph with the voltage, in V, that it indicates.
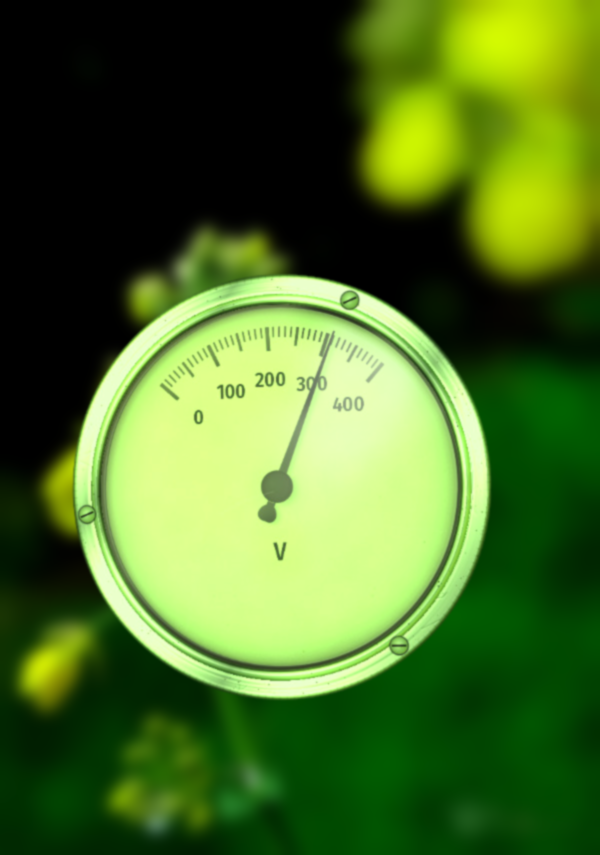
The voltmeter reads 310 V
